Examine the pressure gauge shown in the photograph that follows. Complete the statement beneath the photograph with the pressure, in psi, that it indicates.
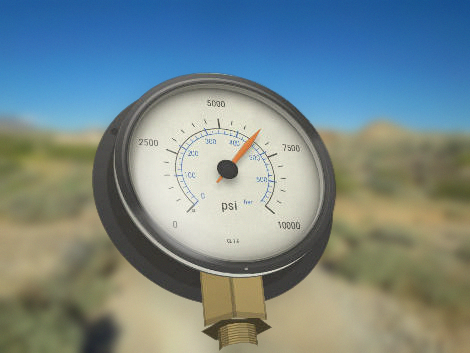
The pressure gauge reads 6500 psi
